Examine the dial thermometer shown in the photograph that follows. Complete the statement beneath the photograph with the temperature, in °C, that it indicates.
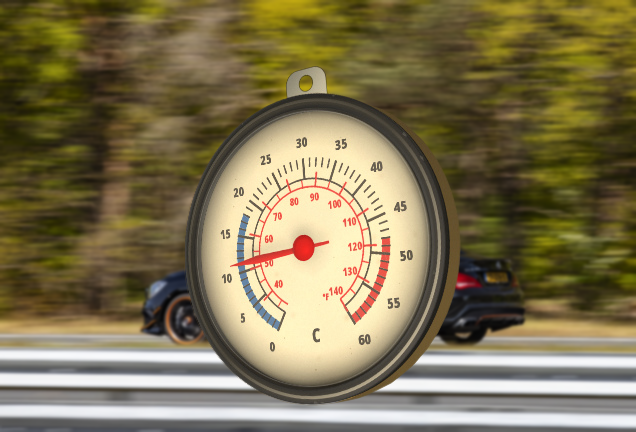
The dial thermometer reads 11 °C
